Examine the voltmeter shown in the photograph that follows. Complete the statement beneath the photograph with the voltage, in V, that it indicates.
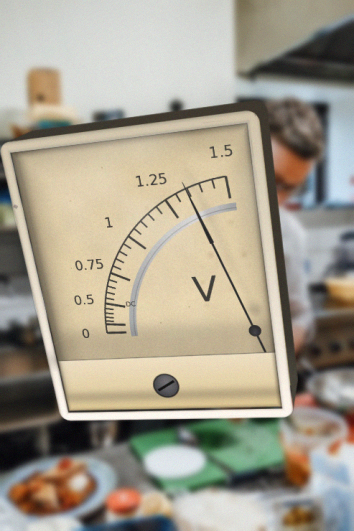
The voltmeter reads 1.35 V
